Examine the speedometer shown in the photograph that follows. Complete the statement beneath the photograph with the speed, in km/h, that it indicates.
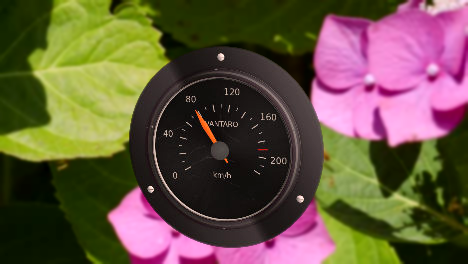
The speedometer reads 80 km/h
